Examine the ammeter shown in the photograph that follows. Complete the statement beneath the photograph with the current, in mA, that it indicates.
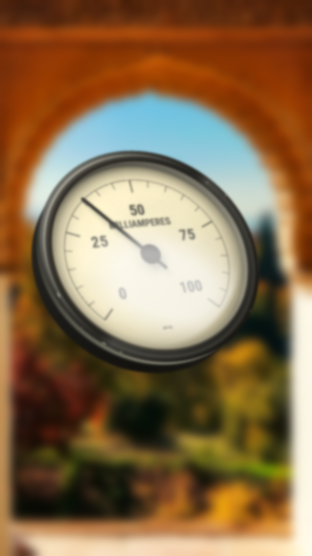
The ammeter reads 35 mA
